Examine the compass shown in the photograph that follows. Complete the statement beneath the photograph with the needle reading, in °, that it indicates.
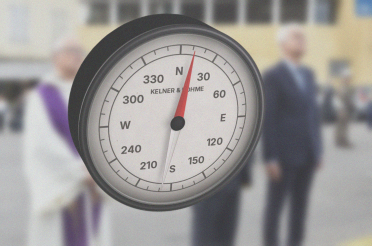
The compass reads 10 °
